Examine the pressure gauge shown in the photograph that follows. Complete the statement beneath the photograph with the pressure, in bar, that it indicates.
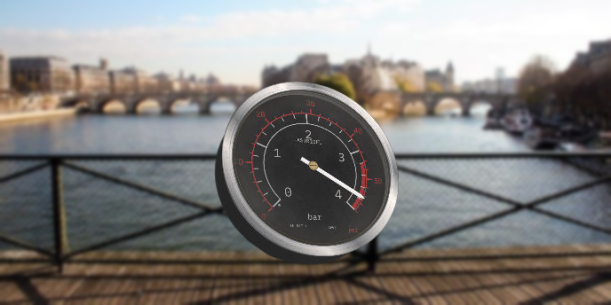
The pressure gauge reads 3.8 bar
